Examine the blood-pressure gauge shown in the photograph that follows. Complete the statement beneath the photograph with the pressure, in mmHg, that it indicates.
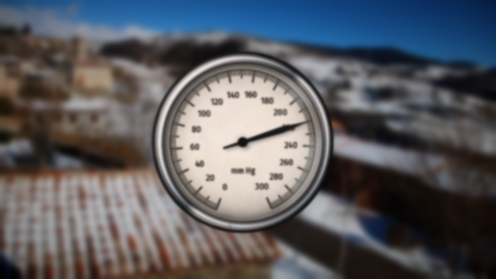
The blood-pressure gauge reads 220 mmHg
